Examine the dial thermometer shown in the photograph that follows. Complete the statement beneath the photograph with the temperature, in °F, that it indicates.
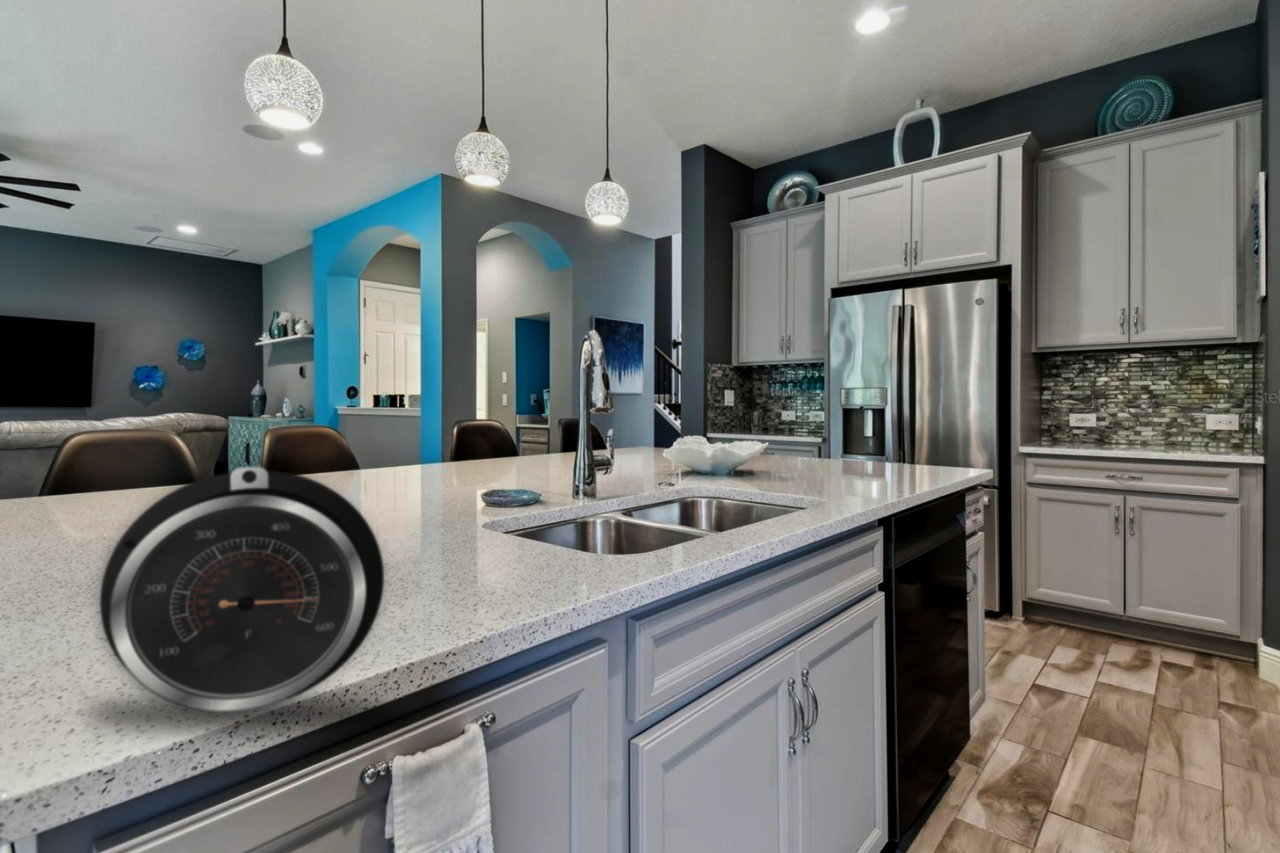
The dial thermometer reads 550 °F
